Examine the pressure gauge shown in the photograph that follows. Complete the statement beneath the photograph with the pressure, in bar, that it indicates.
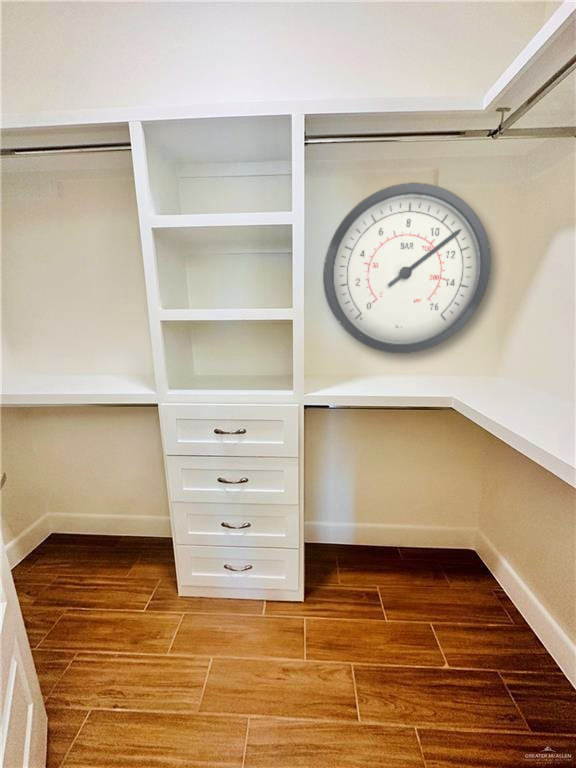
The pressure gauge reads 11 bar
